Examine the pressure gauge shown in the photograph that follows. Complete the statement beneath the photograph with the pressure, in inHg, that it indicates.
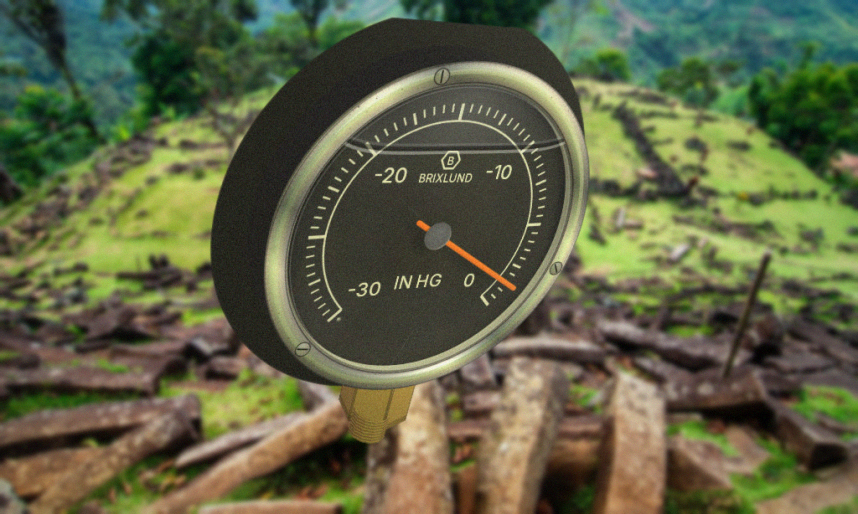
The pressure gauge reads -1.5 inHg
